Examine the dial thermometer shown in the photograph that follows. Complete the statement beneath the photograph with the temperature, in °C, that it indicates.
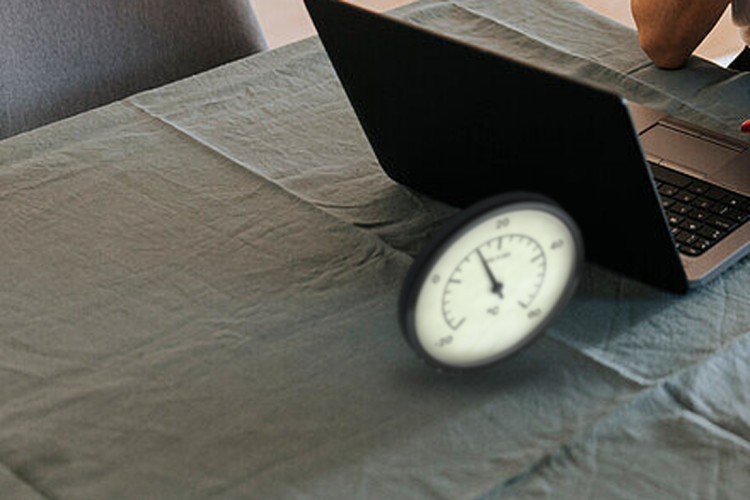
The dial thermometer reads 12 °C
